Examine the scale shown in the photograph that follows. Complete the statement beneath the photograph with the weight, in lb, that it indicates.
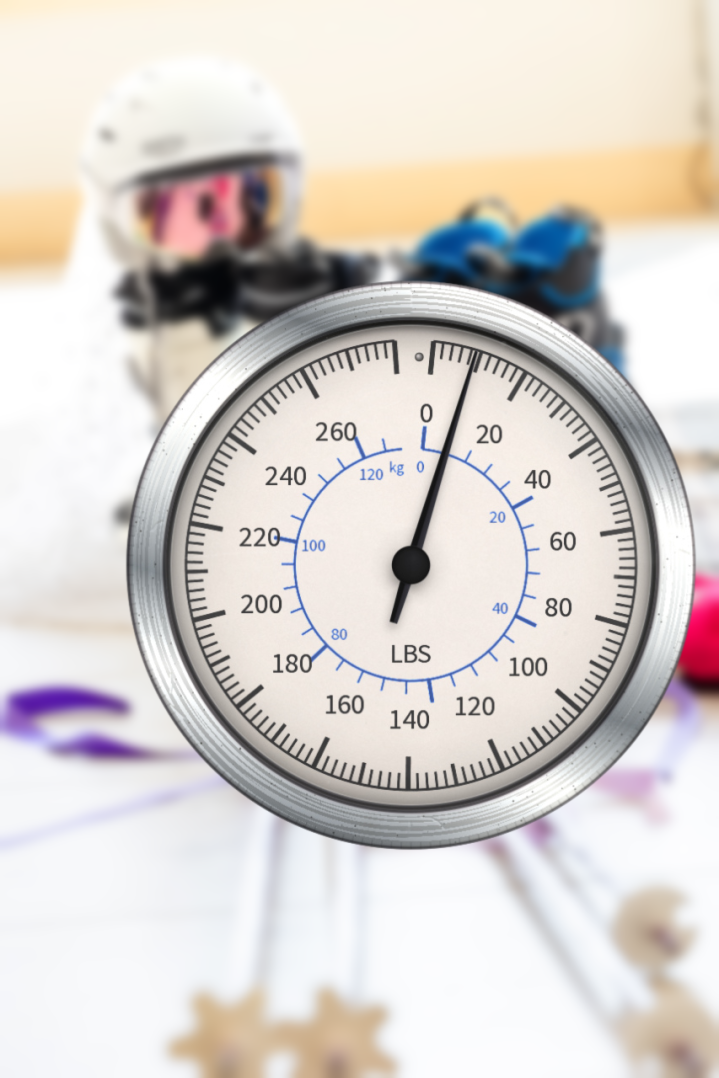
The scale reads 9 lb
